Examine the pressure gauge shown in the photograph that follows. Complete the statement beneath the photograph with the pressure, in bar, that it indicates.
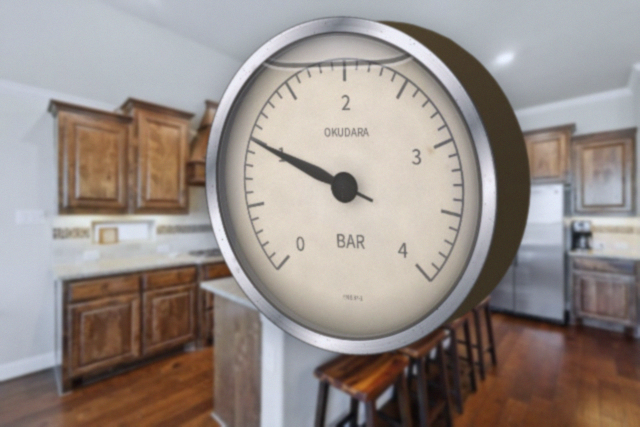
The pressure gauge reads 1 bar
